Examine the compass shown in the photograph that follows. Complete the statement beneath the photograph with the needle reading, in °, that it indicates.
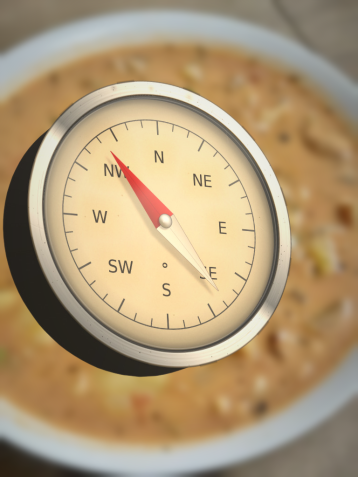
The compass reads 320 °
